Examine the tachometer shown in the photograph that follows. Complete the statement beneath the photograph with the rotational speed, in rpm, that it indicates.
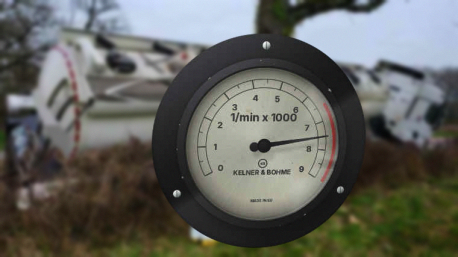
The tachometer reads 7500 rpm
